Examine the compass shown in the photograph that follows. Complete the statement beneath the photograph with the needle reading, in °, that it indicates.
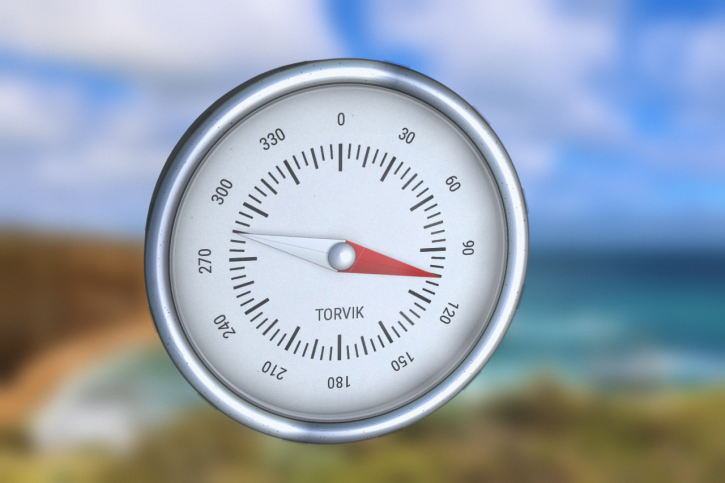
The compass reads 105 °
